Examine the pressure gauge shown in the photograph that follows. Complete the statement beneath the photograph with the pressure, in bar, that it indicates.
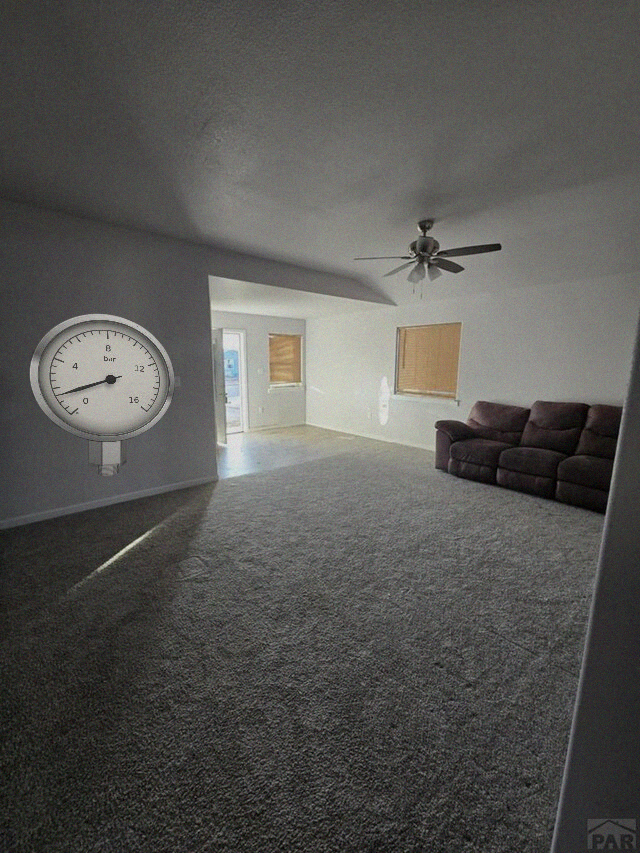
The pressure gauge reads 1.5 bar
